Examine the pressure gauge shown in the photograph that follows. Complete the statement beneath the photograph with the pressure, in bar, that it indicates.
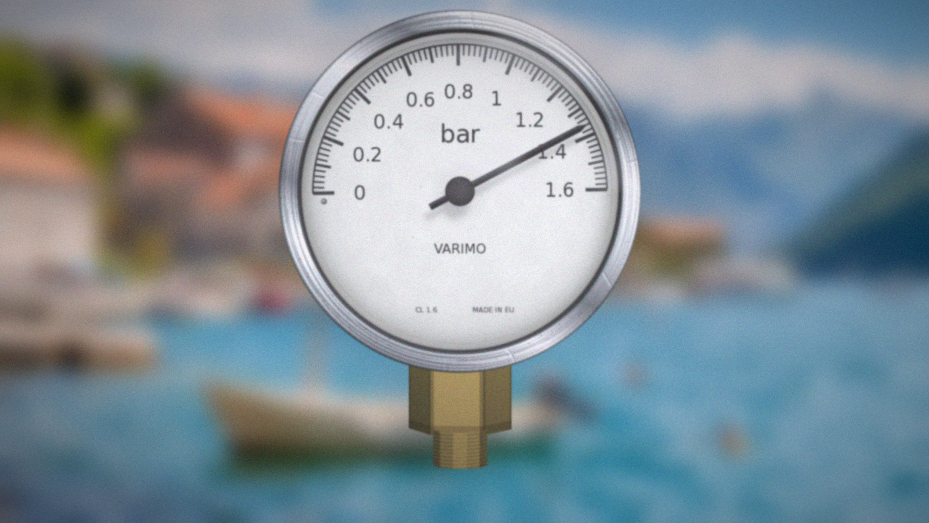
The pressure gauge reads 1.36 bar
